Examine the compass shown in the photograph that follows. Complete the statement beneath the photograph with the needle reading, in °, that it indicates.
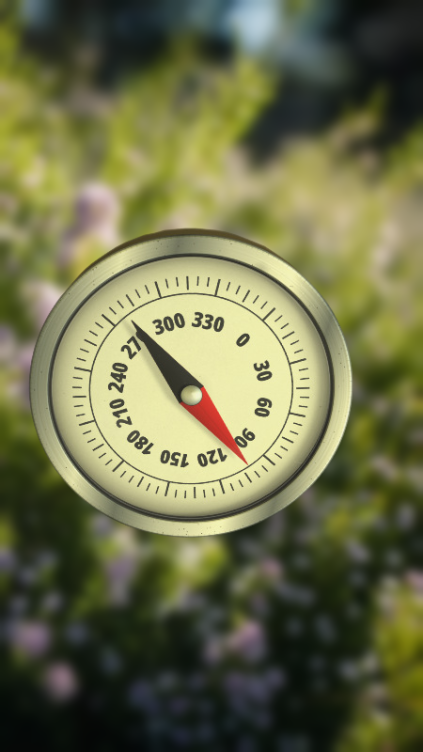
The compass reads 100 °
